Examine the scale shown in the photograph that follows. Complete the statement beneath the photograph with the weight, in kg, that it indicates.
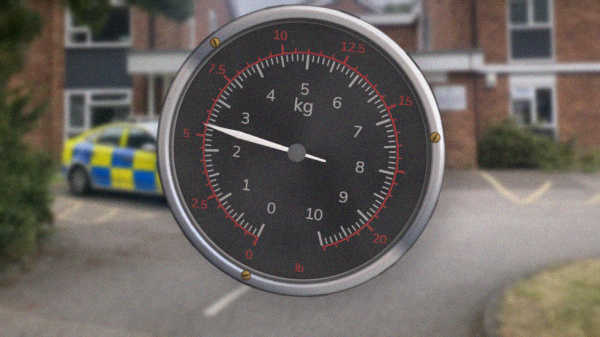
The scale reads 2.5 kg
